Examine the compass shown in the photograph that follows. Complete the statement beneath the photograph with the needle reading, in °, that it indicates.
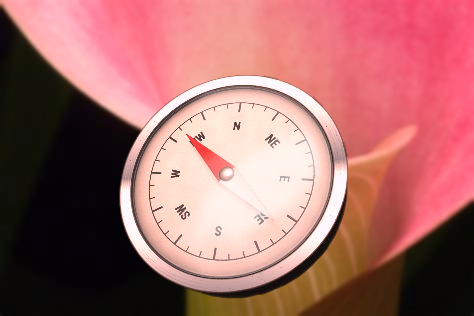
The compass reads 310 °
